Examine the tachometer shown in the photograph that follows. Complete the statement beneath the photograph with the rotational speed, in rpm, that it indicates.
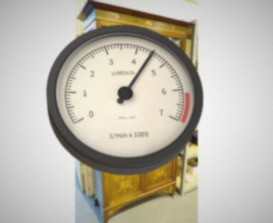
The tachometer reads 4500 rpm
